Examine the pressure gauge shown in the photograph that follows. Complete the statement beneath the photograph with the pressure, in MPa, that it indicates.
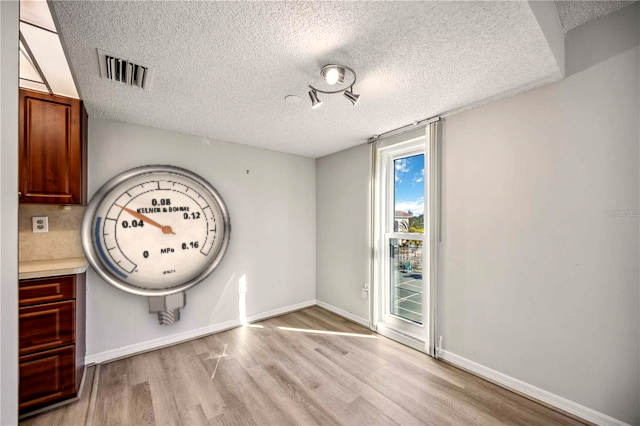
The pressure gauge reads 0.05 MPa
